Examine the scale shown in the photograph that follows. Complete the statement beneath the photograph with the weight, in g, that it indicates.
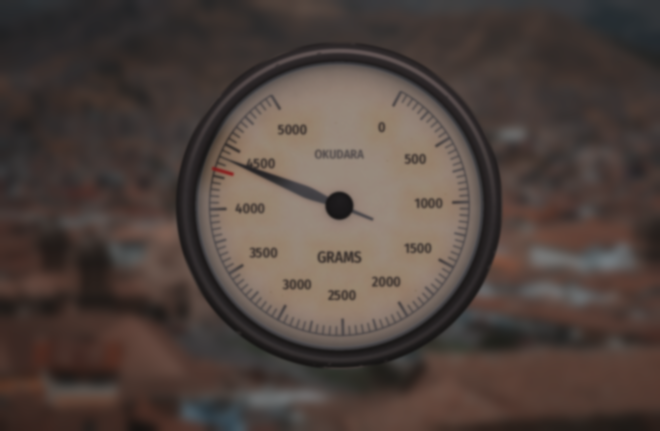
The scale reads 4400 g
